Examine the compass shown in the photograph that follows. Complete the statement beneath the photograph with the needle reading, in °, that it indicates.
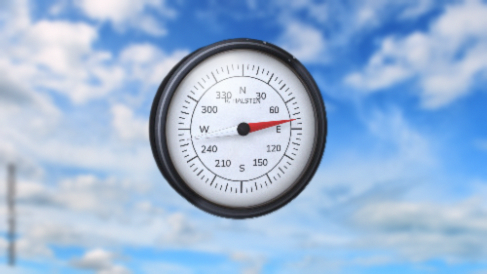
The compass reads 80 °
